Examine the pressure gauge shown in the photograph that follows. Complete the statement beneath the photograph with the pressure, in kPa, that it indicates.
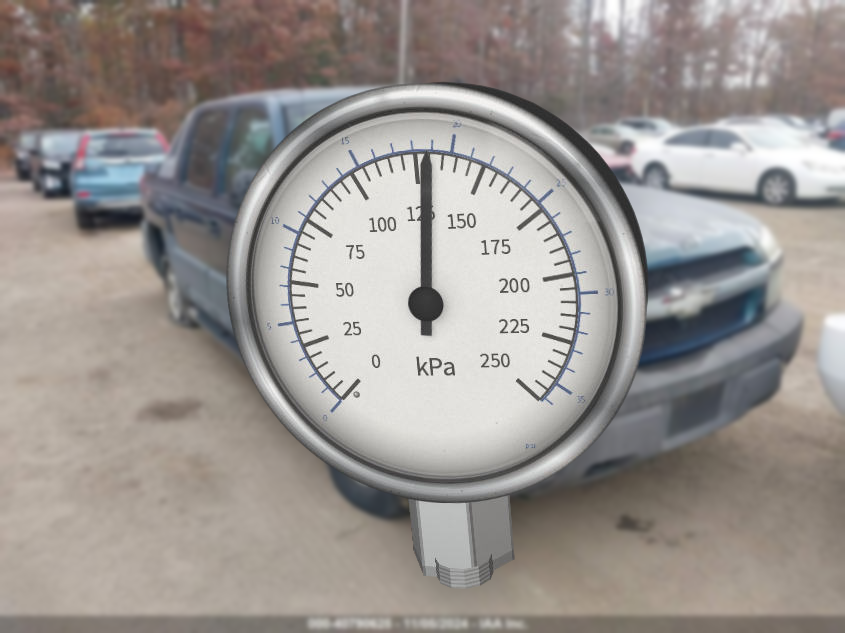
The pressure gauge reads 130 kPa
